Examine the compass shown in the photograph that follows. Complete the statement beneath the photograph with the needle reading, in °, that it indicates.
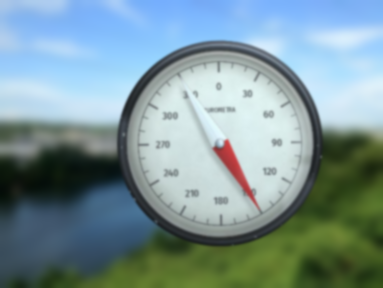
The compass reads 150 °
